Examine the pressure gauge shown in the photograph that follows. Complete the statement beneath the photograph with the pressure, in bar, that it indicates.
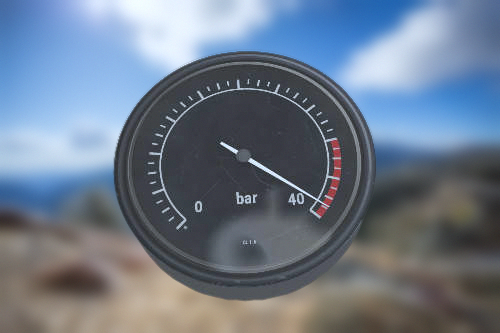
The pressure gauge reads 39 bar
